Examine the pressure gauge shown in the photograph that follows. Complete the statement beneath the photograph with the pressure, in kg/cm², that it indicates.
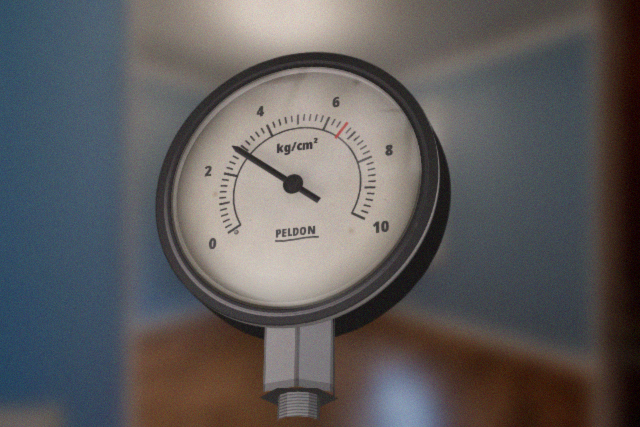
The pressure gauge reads 2.8 kg/cm²
